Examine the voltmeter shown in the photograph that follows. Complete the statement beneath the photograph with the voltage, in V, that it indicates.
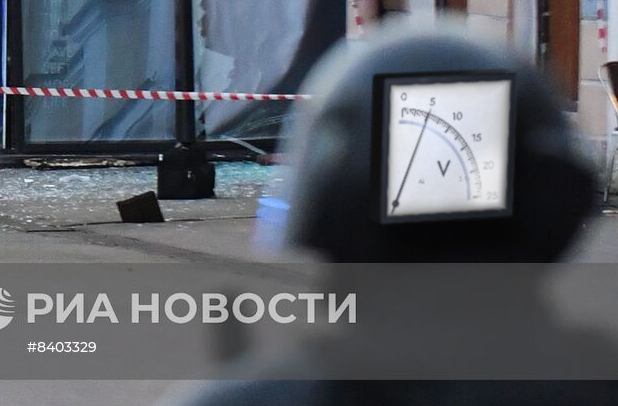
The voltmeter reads 5 V
